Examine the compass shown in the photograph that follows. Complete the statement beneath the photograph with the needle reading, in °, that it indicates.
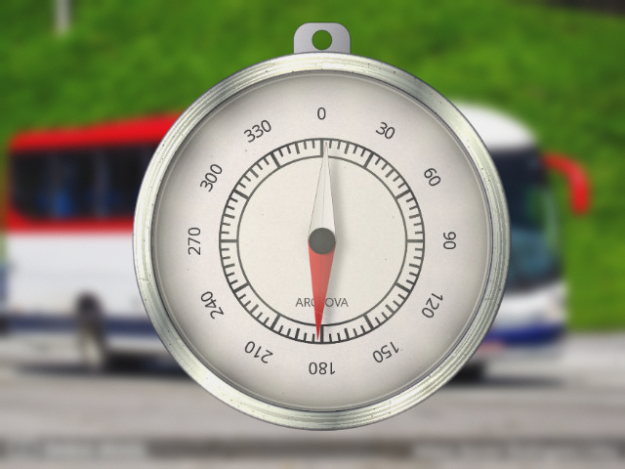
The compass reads 182.5 °
